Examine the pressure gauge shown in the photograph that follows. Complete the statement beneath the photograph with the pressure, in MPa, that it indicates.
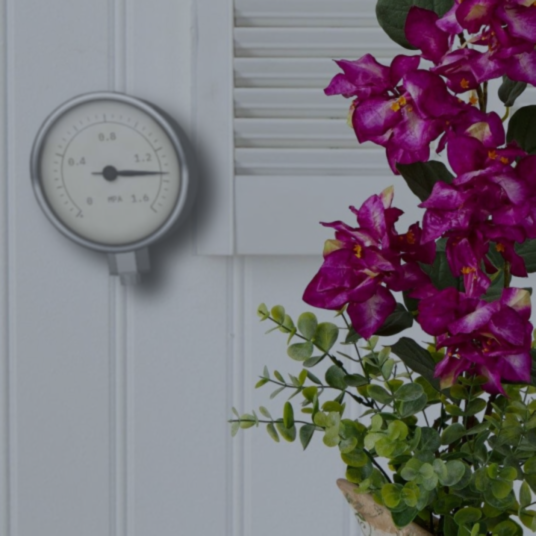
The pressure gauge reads 1.35 MPa
